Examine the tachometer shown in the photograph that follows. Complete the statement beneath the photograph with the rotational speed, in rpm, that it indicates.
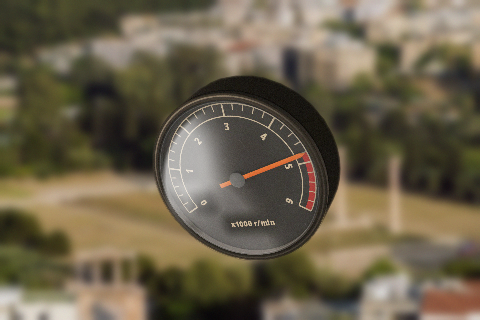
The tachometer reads 4800 rpm
